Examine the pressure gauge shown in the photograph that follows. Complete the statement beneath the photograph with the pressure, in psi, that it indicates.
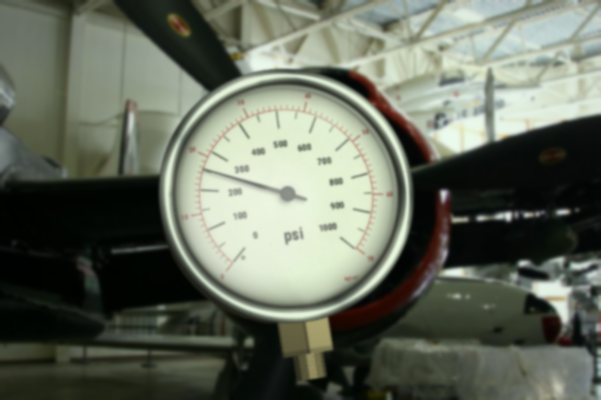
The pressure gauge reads 250 psi
